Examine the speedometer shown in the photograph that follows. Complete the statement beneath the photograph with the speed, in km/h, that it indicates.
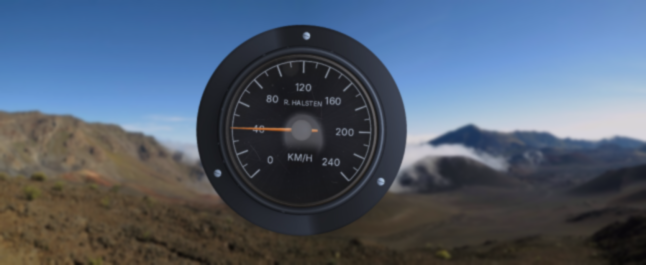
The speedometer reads 40 km/h
